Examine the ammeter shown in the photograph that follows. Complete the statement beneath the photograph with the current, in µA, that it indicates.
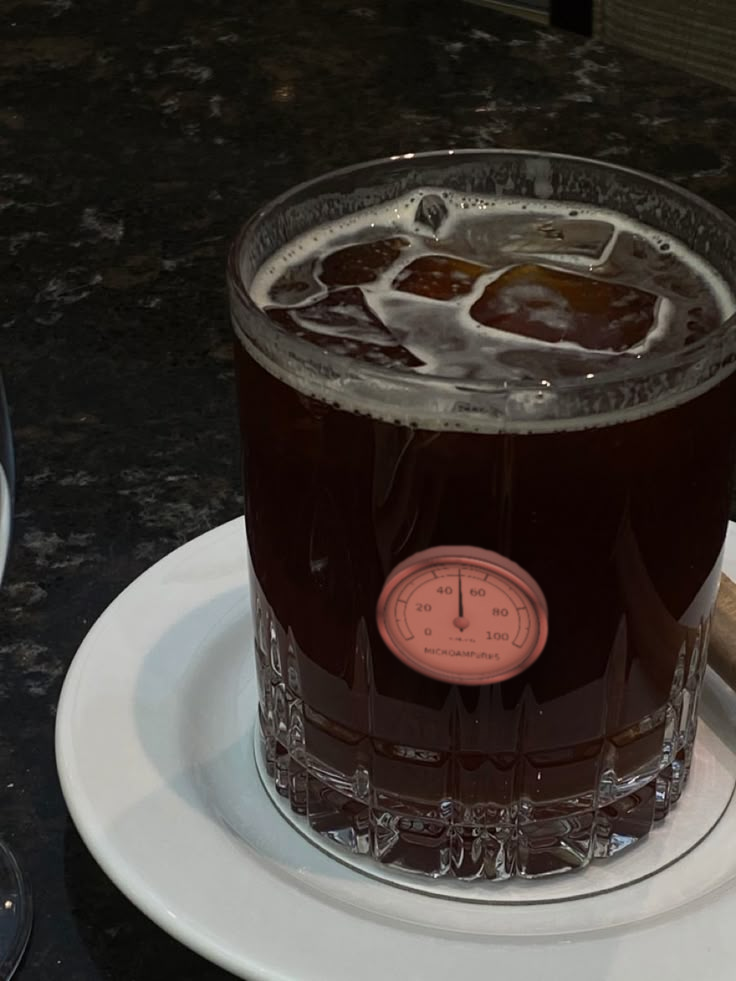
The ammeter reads 50 µA
